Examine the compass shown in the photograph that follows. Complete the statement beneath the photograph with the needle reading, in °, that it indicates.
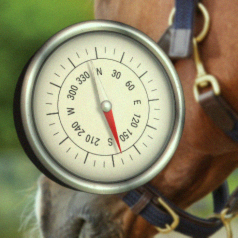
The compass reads 170 °
